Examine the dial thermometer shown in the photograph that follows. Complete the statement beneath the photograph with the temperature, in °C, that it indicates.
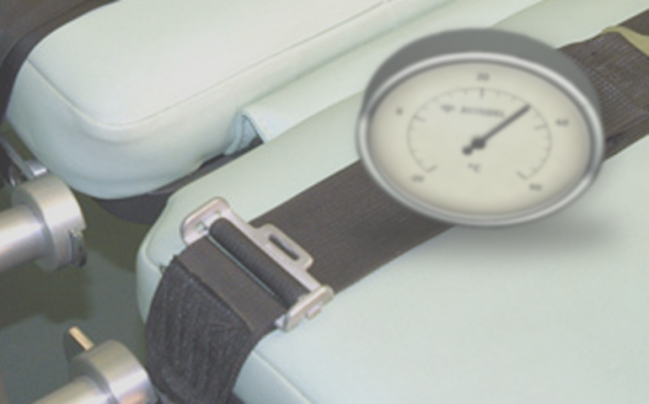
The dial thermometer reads 32 °C
